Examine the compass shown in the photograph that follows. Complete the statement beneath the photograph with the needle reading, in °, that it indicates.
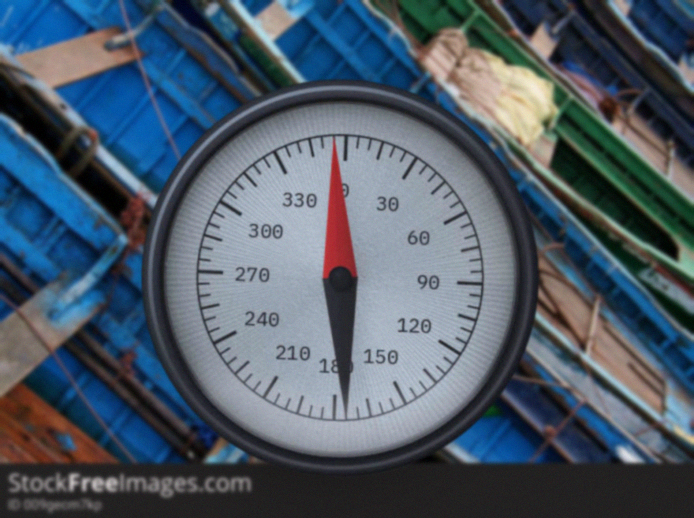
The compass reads 355 °
